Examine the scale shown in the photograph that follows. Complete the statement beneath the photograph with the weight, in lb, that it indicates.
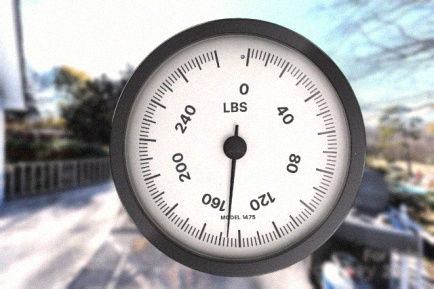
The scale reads 146 lb
